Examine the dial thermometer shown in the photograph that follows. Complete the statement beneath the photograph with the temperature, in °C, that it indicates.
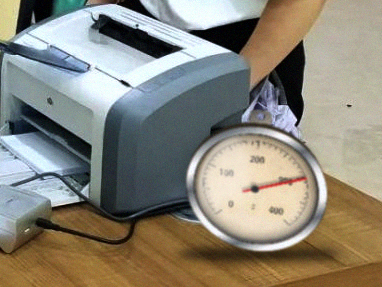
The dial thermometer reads 300 °C
